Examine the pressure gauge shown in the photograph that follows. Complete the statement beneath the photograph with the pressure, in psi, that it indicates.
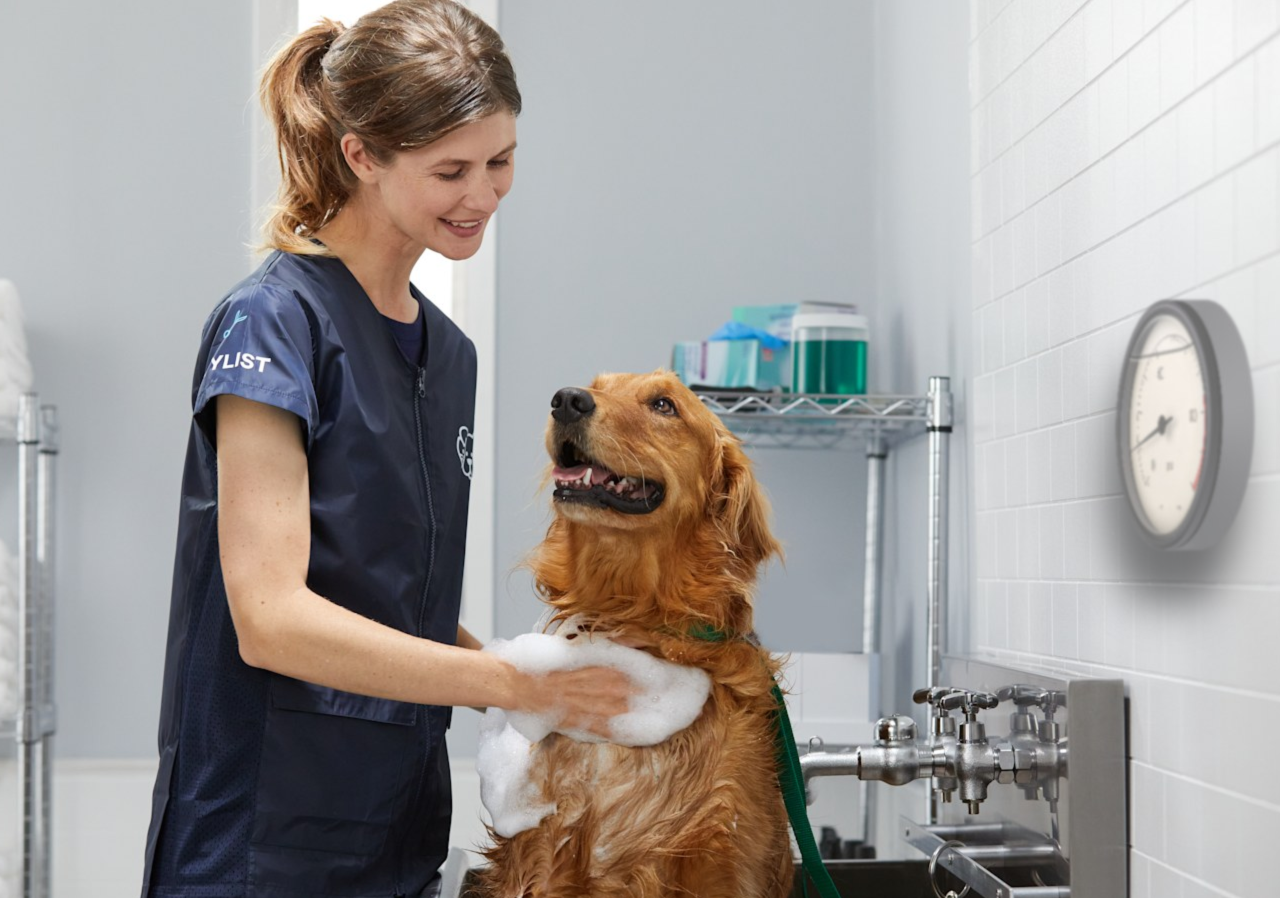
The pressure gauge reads 10 psi
